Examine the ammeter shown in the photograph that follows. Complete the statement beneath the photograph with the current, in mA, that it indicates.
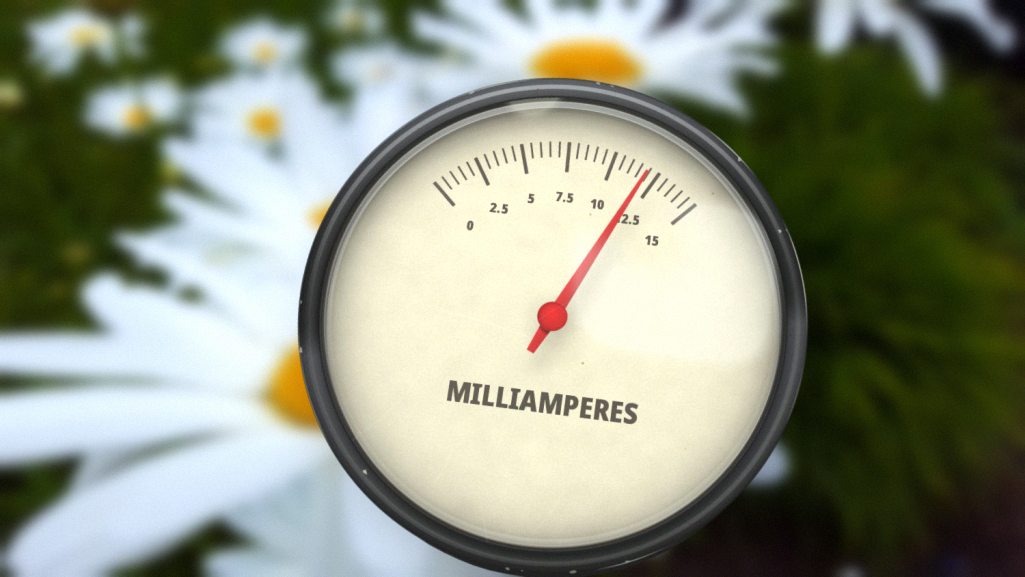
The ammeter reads 12 mA
